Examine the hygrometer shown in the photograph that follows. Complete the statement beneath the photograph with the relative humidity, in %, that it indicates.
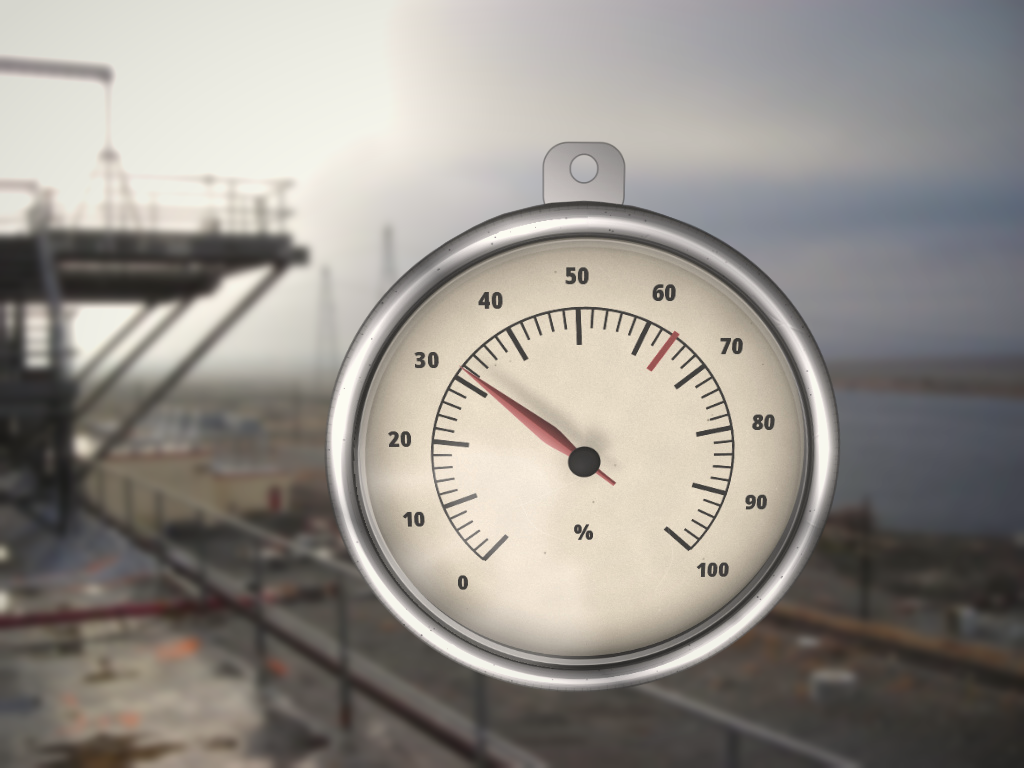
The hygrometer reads 32 %
